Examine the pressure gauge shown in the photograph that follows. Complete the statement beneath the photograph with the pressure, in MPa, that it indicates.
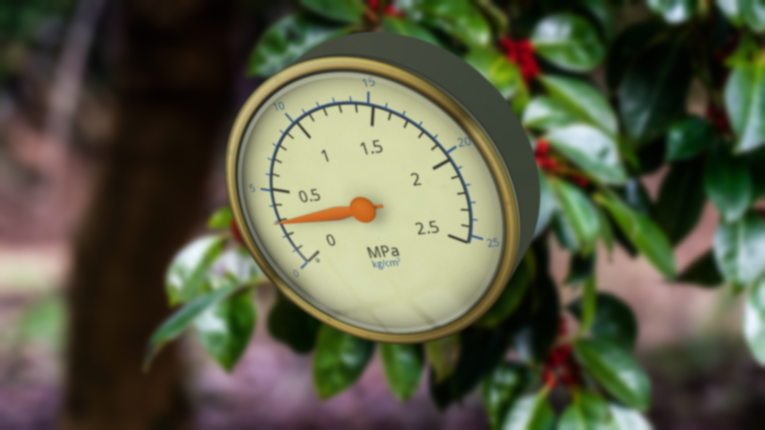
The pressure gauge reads 0.3 MPa
